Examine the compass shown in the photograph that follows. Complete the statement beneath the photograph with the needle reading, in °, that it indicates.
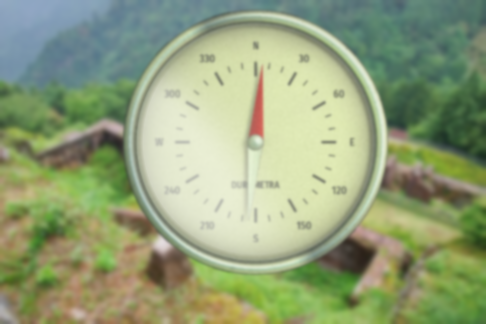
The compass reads 5 °
